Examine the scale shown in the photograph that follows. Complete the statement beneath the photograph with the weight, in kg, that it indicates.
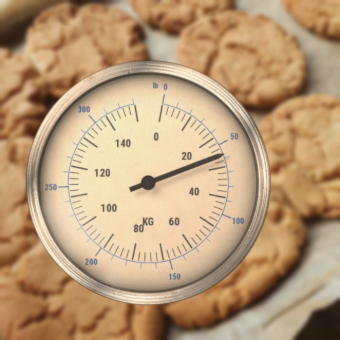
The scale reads 26 kg
